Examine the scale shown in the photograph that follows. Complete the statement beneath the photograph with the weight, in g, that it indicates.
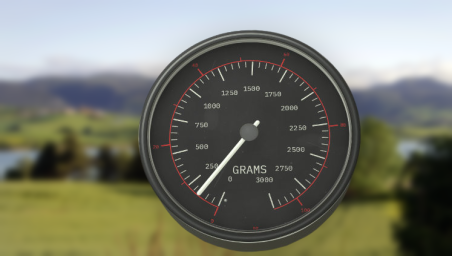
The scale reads 150 g
